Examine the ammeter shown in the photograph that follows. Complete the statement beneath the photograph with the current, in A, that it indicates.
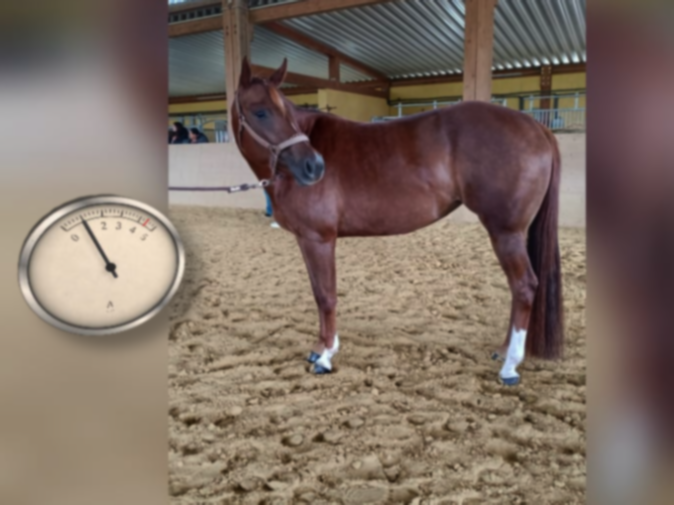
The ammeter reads 1 A
